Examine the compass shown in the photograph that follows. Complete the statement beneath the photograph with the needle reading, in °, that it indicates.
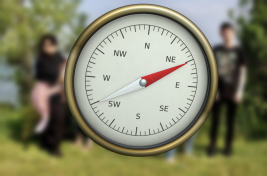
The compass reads 60 °
